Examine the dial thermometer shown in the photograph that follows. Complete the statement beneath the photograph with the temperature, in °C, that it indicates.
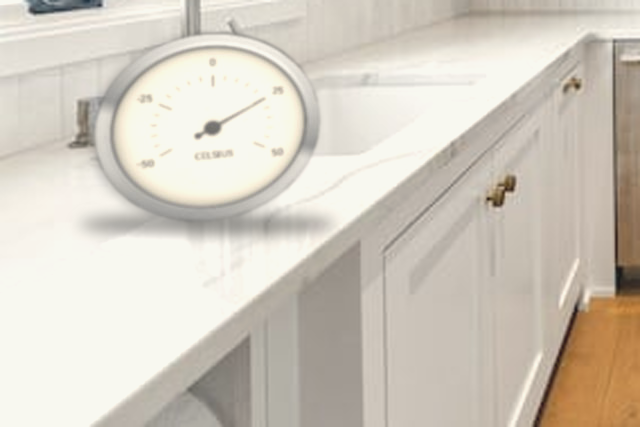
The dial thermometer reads 25 °C
